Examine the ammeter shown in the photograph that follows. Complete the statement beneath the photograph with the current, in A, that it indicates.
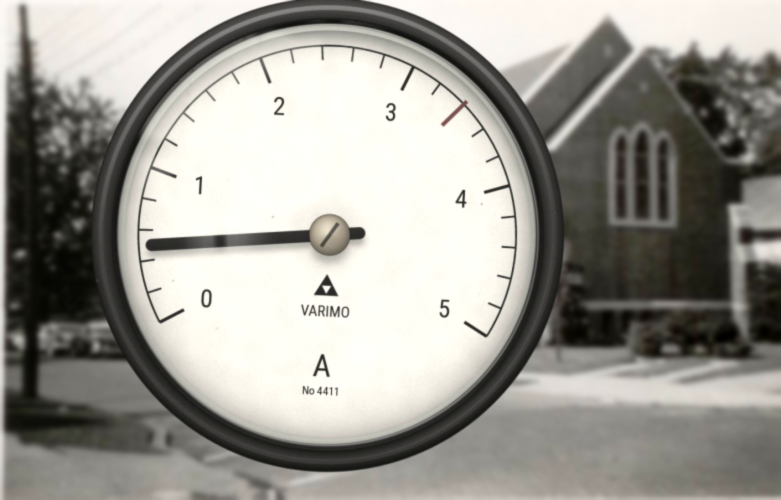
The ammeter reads 0.5 A
